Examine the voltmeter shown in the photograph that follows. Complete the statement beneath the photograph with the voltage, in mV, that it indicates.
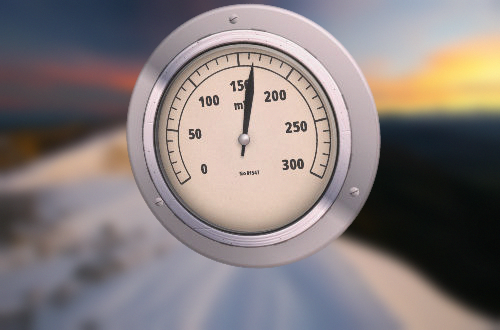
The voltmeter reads 165 mV
